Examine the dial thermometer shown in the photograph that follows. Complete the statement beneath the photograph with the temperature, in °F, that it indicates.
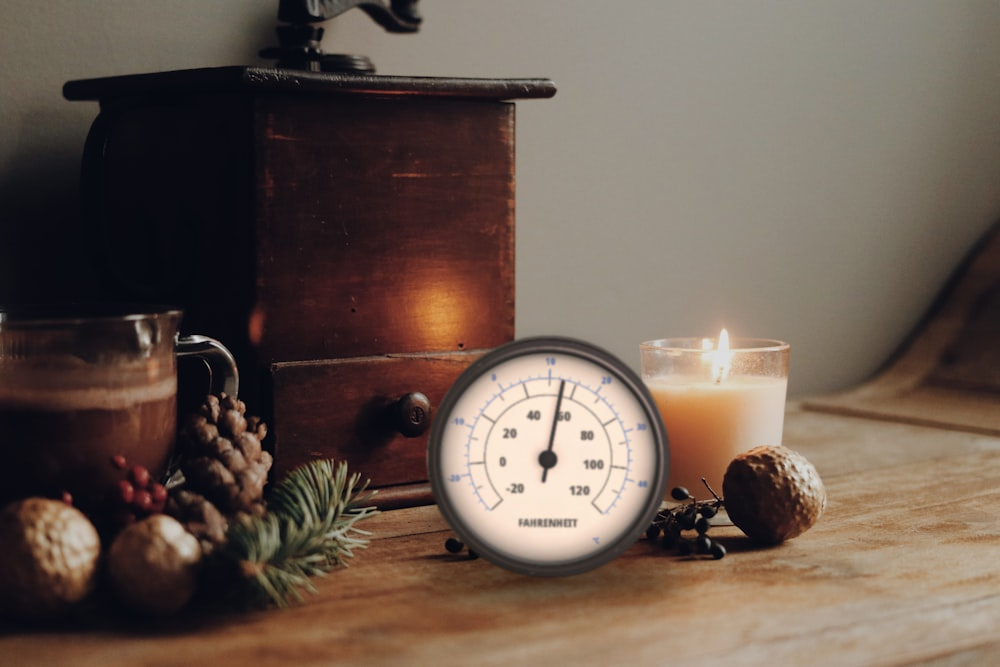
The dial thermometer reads 55 °F
